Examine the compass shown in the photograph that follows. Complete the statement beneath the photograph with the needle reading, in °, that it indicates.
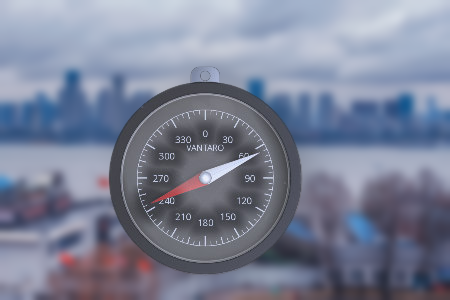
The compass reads 245 °
